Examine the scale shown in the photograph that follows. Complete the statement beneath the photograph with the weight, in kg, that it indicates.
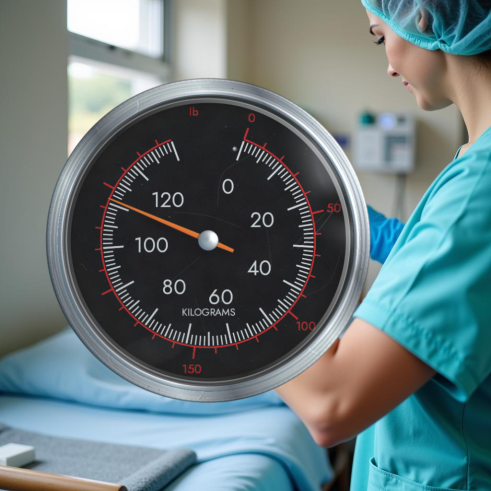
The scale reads 111 kg
